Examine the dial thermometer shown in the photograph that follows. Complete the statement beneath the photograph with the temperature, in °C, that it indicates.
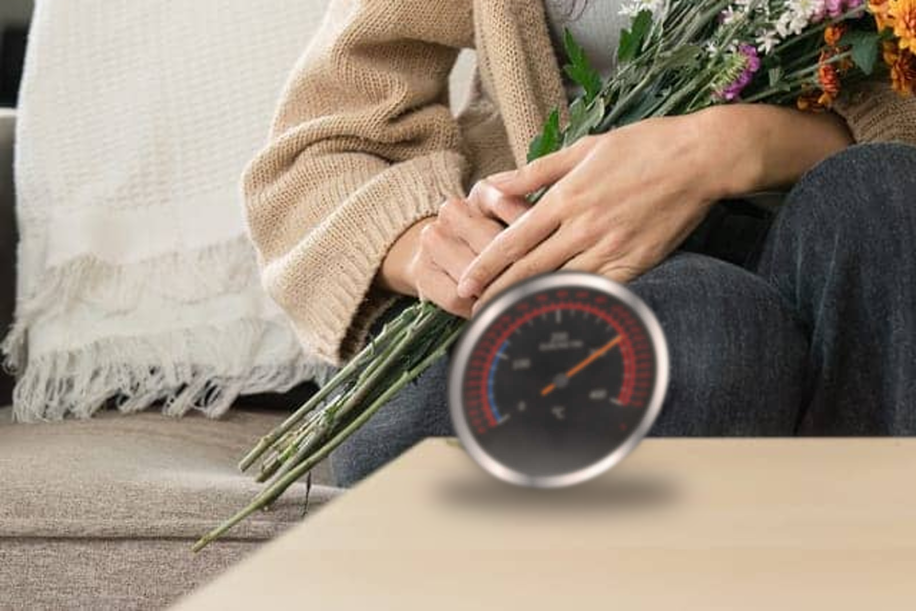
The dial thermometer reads 300 °C
